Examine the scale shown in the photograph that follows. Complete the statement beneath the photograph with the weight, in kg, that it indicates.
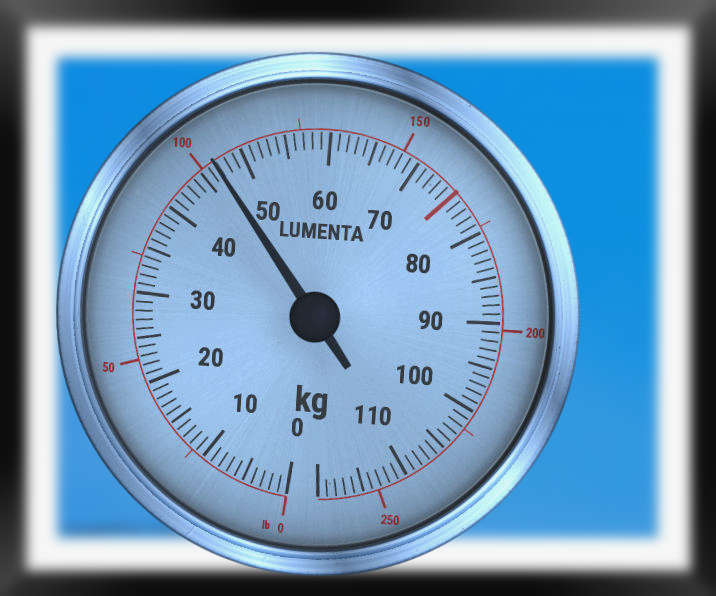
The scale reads 47 kg
